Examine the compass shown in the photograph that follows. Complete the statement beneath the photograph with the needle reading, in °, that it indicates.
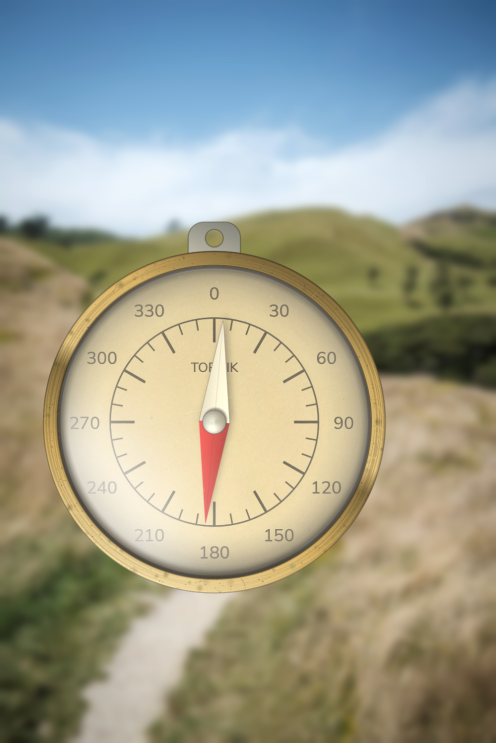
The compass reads 185 °
